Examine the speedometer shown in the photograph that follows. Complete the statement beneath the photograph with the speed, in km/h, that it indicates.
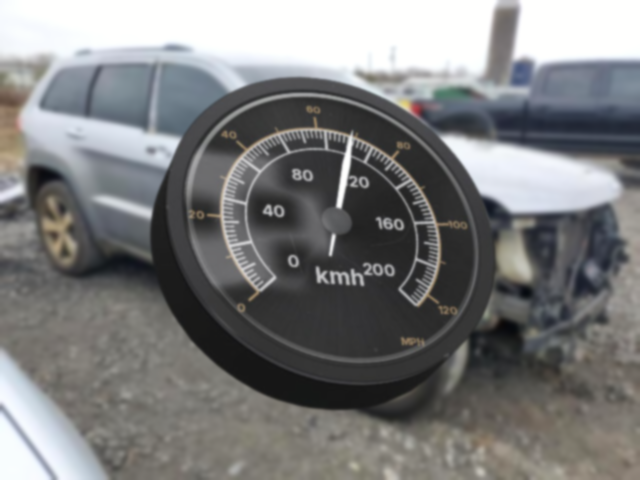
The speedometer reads 110 km/h
